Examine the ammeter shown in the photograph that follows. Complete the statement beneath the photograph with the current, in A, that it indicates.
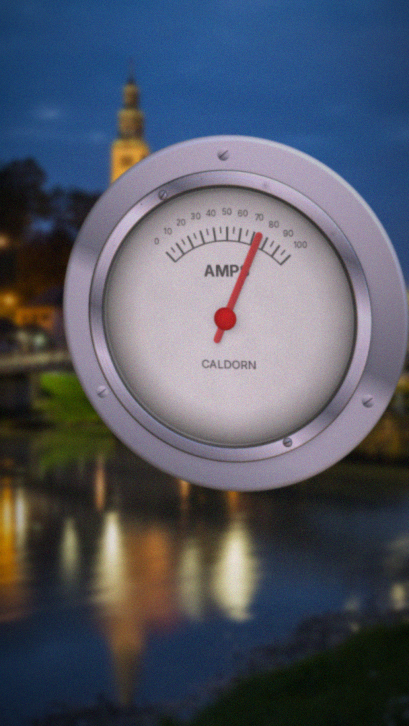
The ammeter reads 75 A
